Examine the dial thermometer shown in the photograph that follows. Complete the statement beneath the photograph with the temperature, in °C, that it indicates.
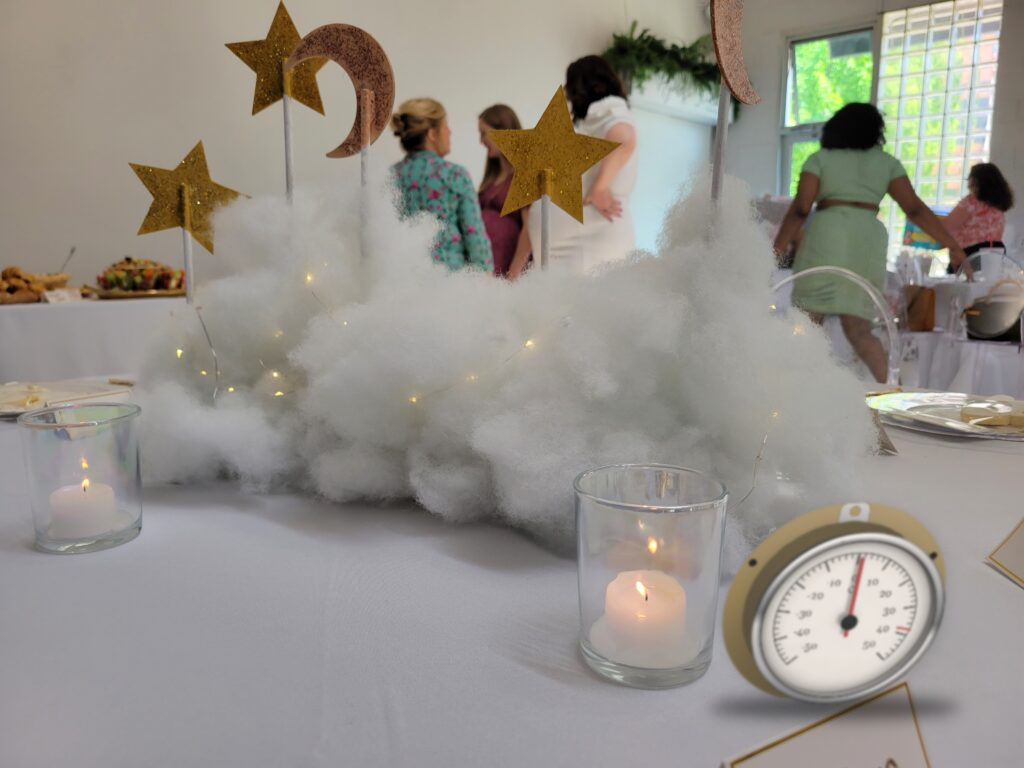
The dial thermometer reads 0 °C
